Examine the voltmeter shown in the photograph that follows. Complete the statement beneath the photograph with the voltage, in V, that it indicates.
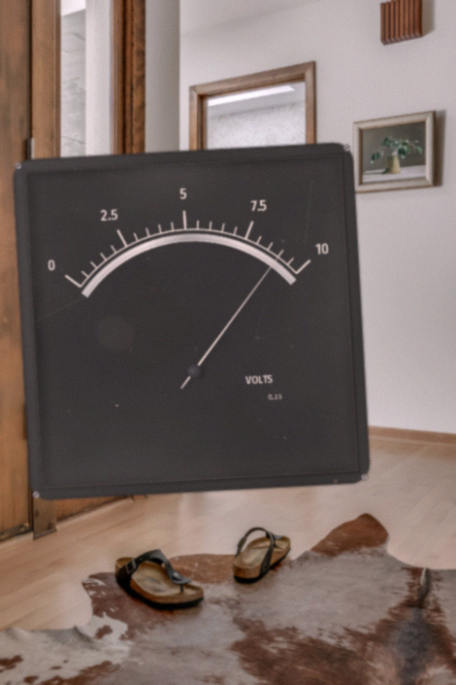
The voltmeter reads 9 V
